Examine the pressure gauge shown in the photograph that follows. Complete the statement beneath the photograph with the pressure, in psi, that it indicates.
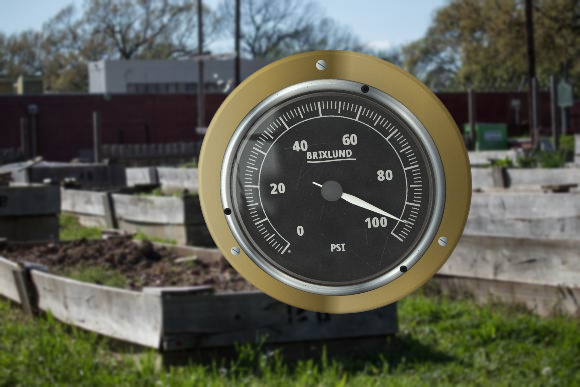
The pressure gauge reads 95 psi
